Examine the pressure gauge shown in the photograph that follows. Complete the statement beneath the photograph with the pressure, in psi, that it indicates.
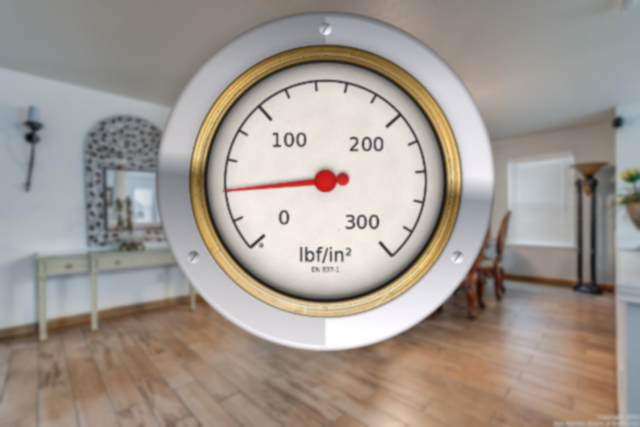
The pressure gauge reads 40 psi
